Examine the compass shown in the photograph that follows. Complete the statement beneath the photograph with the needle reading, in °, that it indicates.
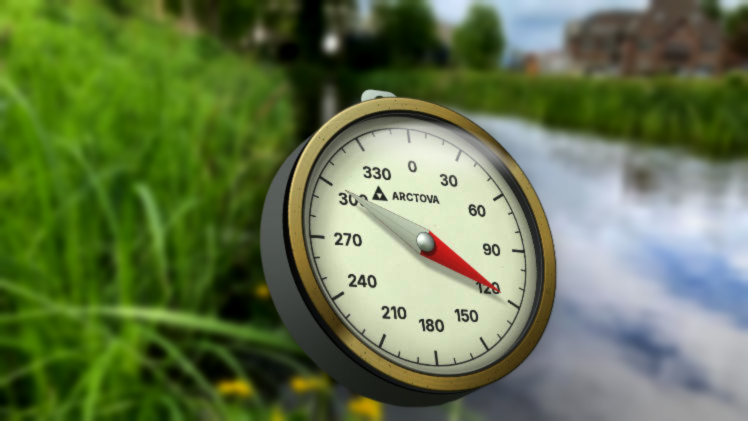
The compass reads 120 °
